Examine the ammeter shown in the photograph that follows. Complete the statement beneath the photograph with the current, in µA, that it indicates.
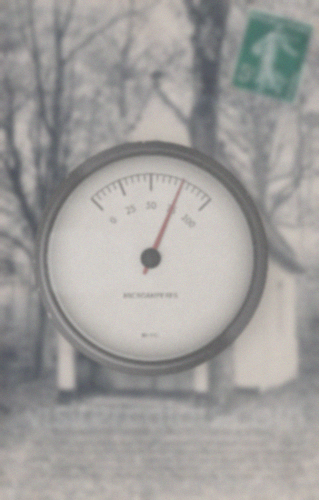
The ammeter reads 75 µA
